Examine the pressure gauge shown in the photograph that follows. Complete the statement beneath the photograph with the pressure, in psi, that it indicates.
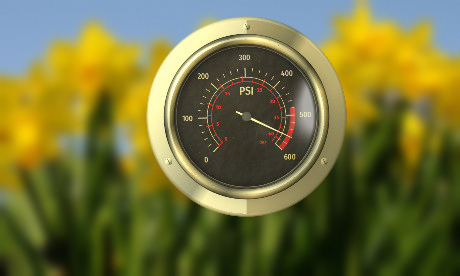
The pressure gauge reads 560 psi
